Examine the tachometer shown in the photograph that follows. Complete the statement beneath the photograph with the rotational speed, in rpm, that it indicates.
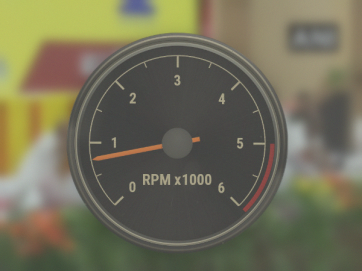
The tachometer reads 750 rpm
